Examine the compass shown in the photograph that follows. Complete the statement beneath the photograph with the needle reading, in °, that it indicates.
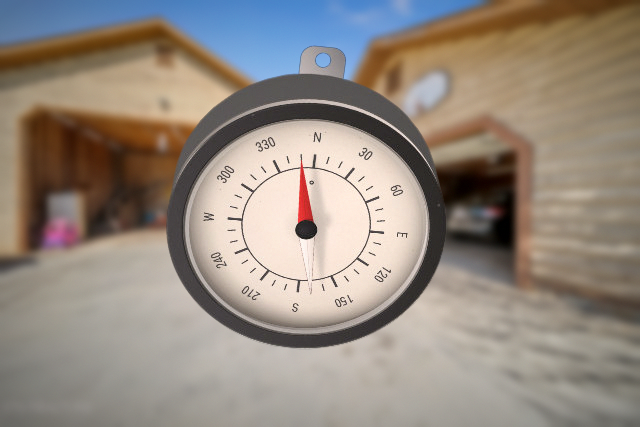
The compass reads 350 °
